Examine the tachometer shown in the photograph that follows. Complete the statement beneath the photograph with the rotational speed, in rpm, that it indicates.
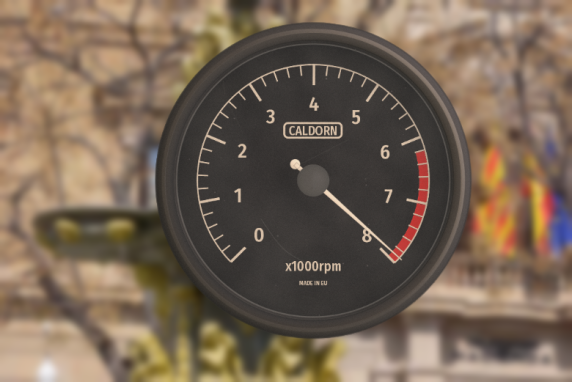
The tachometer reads 7900 rpm
